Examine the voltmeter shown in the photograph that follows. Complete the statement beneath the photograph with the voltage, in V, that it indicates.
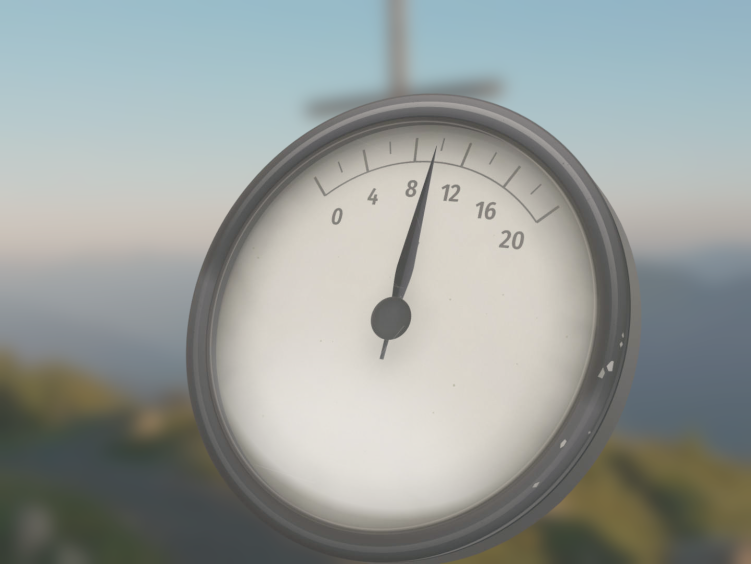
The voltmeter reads 10 V
